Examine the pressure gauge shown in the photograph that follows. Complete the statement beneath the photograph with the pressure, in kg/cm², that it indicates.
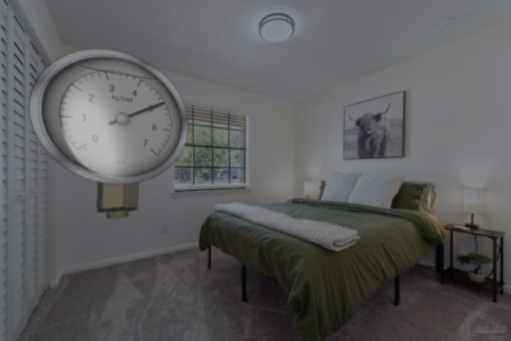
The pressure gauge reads 5 kg/cm²
